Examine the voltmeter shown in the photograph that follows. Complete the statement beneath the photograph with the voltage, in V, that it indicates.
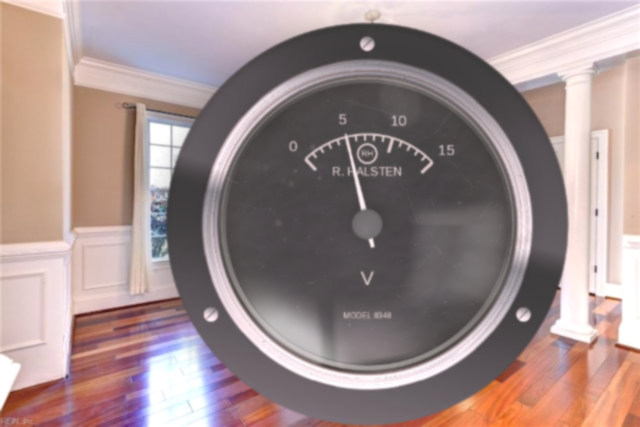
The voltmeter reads 5 V
